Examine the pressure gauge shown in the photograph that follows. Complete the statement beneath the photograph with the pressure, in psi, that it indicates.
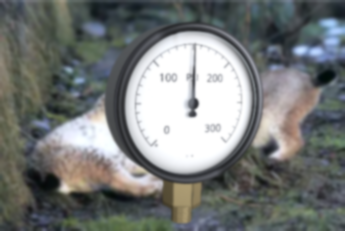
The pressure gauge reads 150 psi
